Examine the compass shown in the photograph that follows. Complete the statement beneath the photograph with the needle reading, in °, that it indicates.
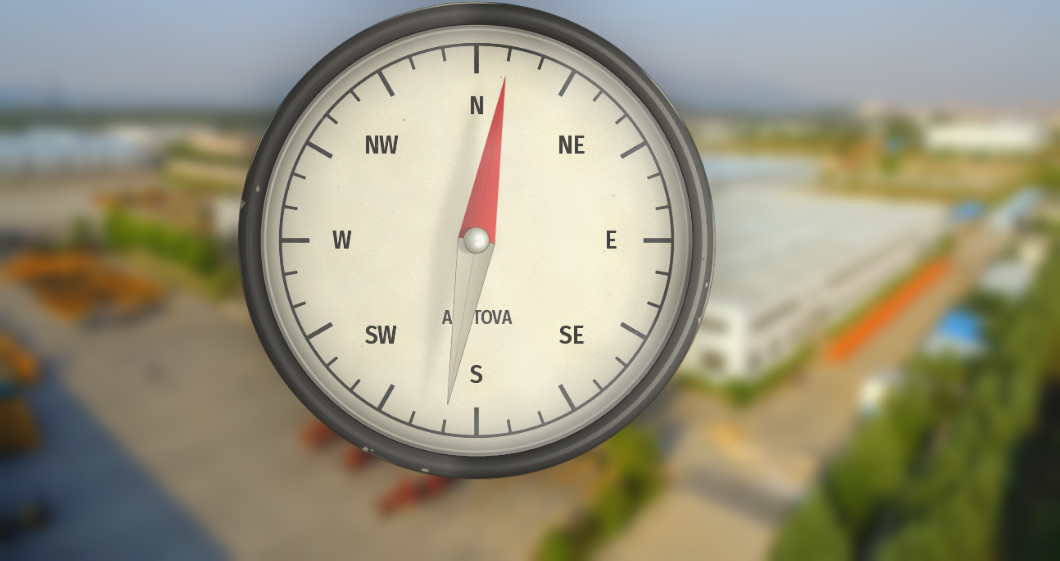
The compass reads 10 °
